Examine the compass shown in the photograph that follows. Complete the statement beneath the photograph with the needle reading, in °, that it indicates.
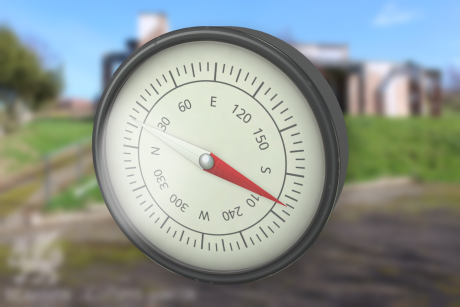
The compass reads 200 °
